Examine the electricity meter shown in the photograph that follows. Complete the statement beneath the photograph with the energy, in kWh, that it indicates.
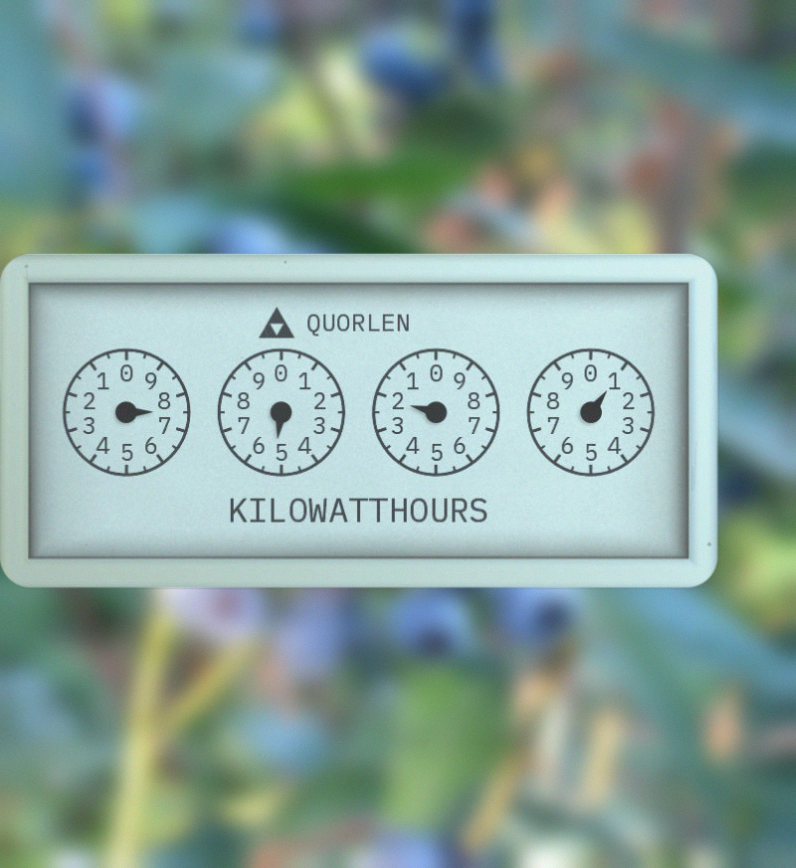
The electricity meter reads 7521 kWh
